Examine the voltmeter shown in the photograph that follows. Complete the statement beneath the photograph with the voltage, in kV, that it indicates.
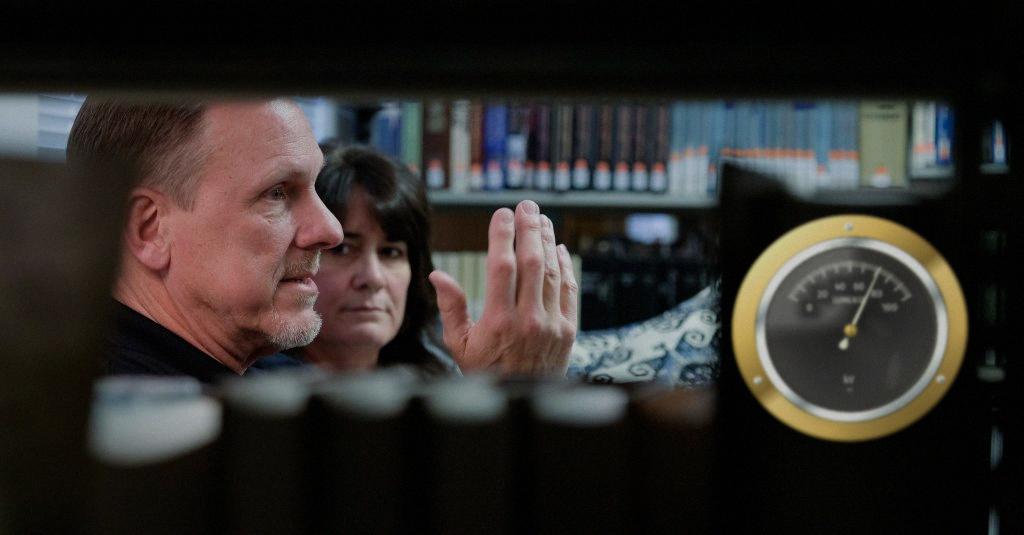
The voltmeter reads 70 kV
